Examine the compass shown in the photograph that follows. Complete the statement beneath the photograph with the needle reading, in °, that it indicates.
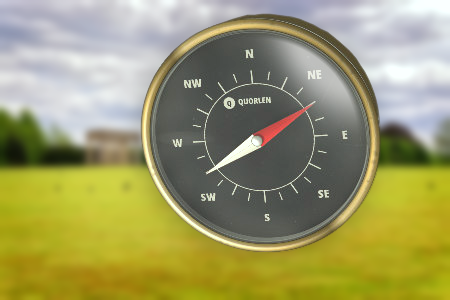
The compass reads 60 °
